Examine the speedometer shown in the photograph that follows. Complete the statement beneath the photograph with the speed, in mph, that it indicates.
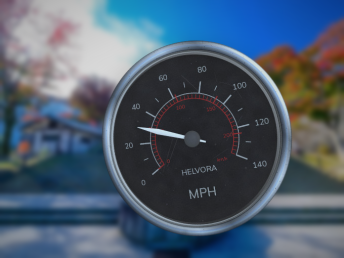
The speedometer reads 30 mph
